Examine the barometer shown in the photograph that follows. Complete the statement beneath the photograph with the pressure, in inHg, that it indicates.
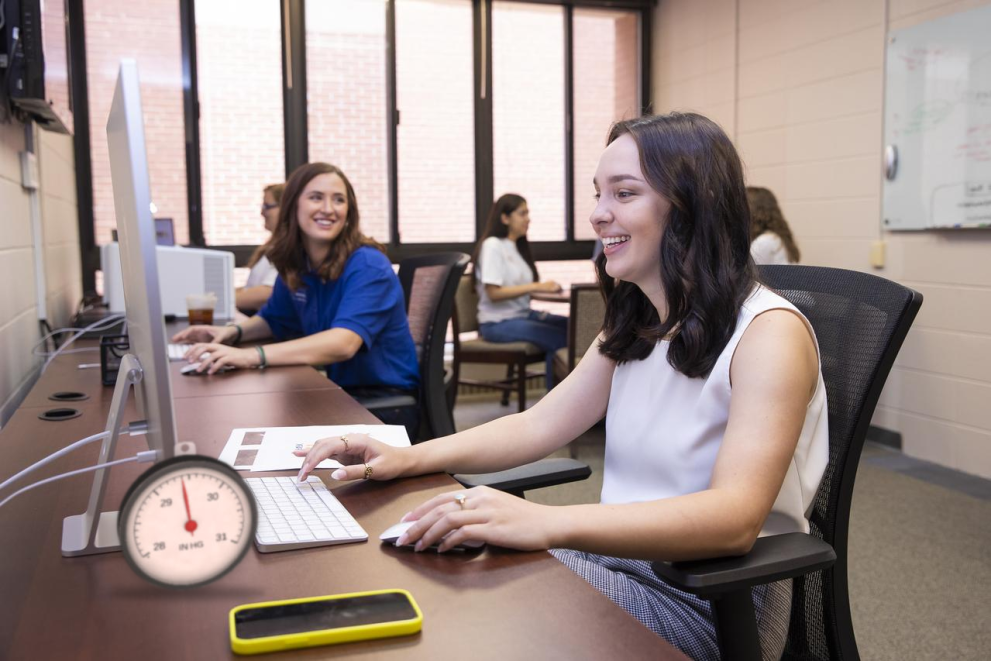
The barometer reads 29.4 inHg
